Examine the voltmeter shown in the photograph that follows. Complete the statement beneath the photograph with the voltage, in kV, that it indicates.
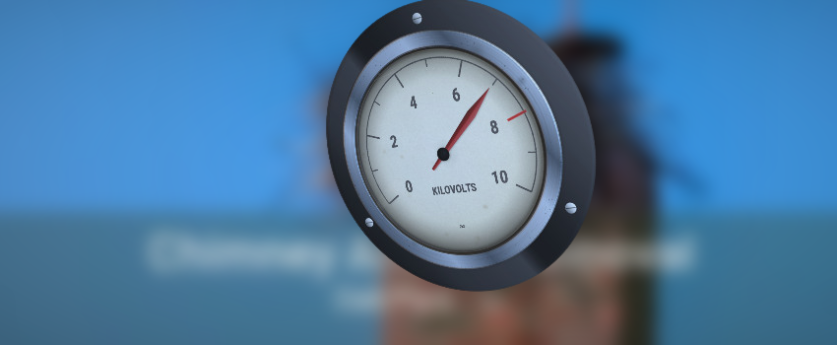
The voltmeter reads 7 kV
